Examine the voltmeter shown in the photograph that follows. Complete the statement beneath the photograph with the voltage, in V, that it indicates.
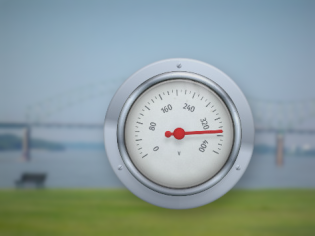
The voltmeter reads 350 V
